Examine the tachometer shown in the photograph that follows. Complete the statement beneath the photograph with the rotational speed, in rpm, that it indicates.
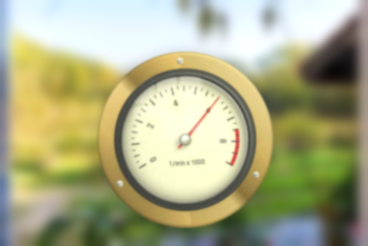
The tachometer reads 6000 rpm
